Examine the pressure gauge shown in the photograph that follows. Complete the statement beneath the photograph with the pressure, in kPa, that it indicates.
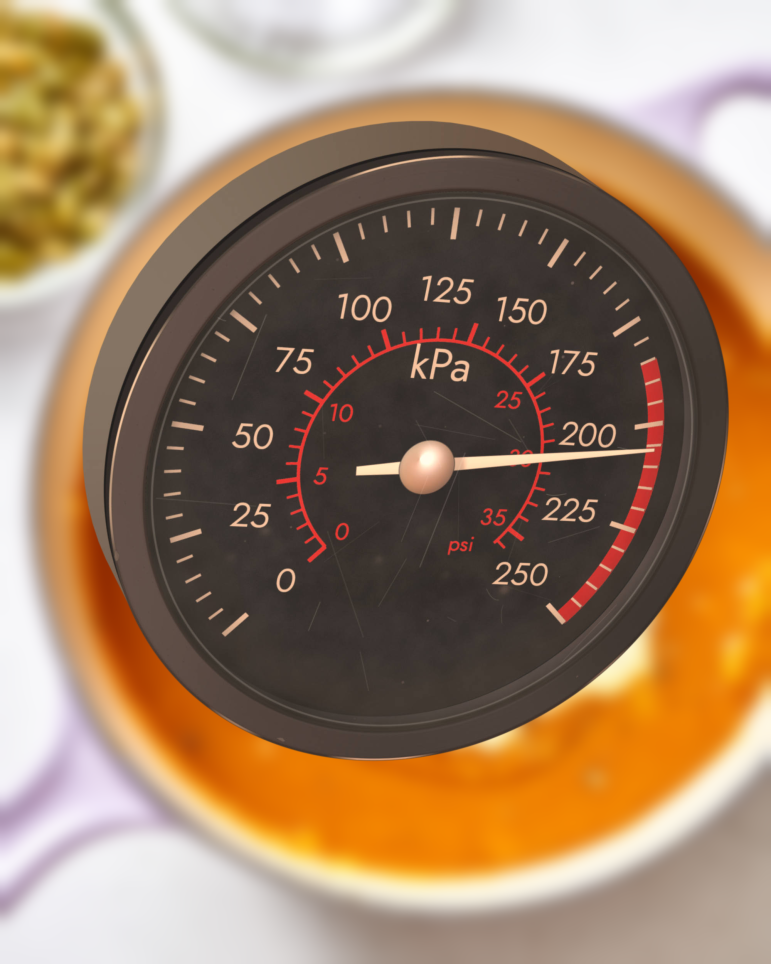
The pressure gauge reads 205 kPa
